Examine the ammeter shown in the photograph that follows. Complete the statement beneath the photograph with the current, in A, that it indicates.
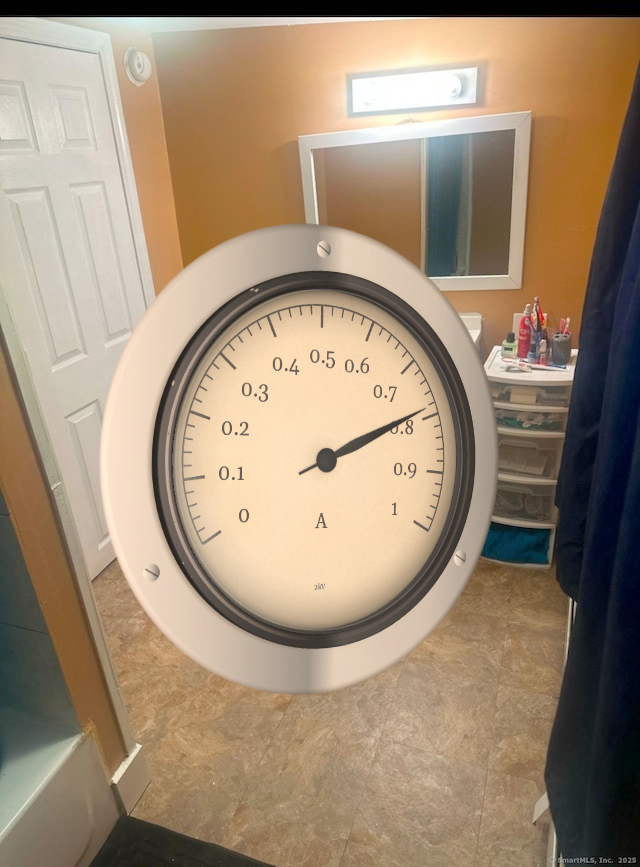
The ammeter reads 0.78 A
